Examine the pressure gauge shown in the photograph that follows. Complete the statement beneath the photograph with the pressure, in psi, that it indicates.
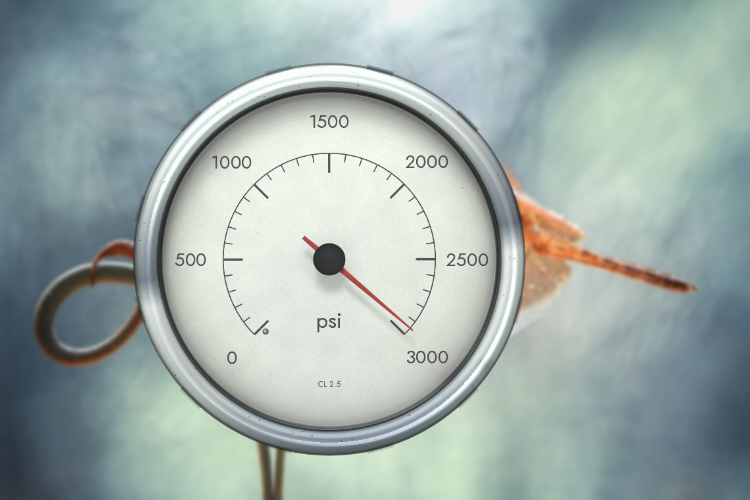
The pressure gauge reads 2950 psi
